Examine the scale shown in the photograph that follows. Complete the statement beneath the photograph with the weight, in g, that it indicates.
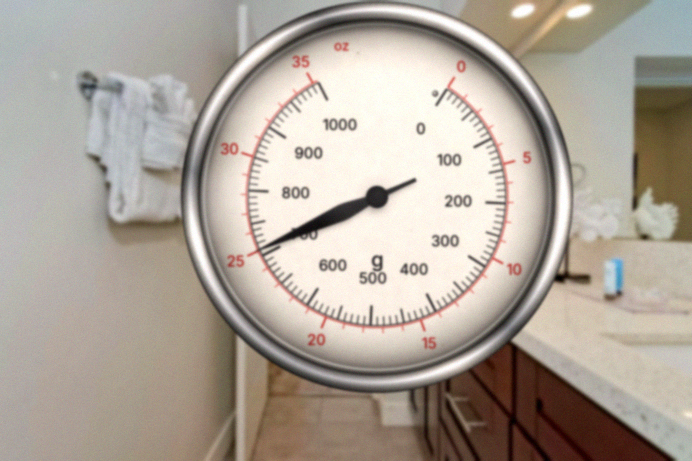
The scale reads 710 g
